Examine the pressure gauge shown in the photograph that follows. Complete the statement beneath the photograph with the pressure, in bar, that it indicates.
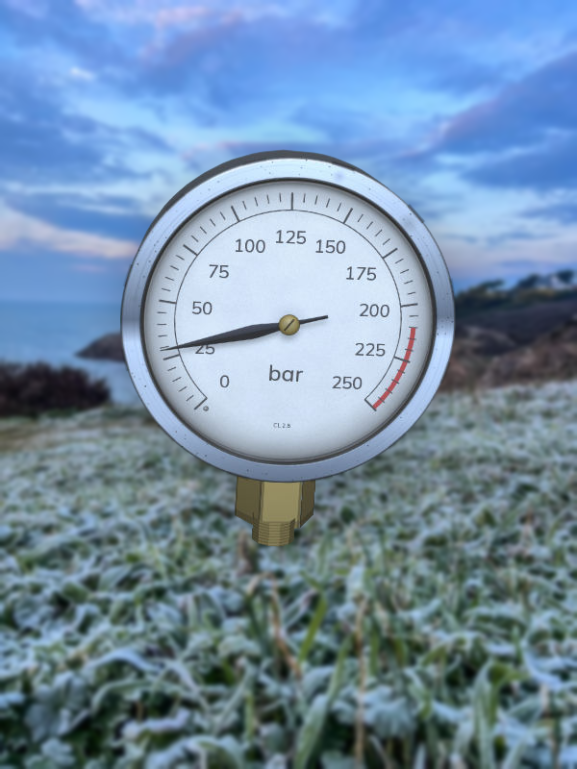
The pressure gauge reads 30 bar
